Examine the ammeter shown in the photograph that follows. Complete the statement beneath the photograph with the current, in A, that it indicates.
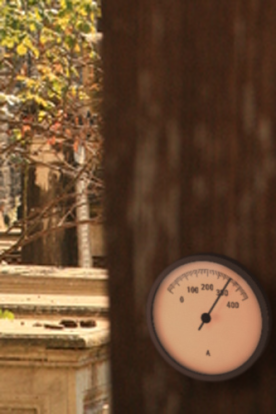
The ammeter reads 300 A
